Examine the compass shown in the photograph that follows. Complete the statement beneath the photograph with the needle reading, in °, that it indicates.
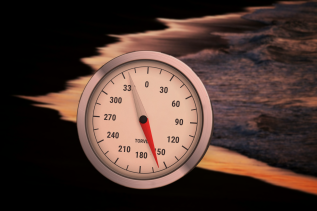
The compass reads 157.5 °
